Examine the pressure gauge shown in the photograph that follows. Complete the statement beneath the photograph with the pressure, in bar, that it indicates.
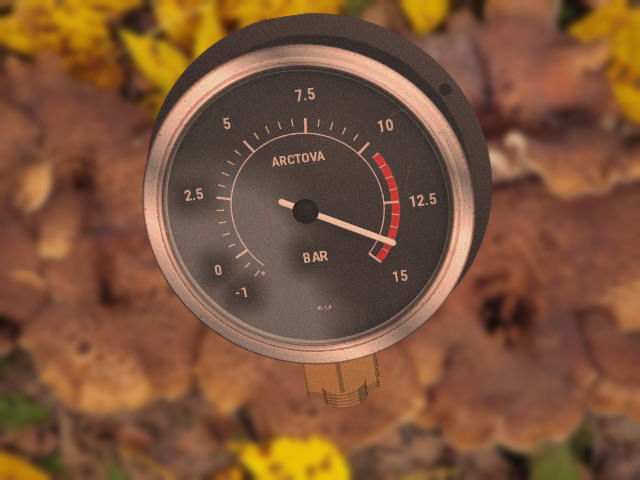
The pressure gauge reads 14 bar
